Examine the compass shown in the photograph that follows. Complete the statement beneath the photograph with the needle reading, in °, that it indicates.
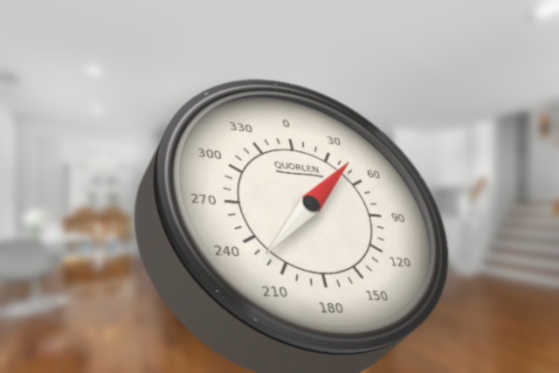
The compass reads 45 °
